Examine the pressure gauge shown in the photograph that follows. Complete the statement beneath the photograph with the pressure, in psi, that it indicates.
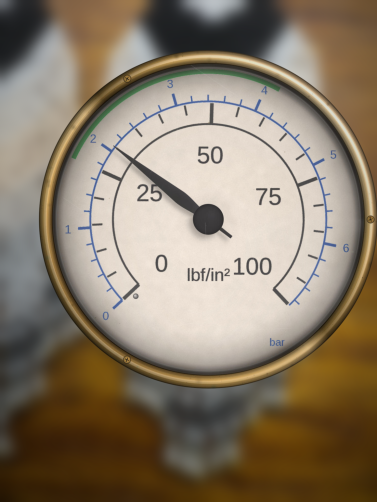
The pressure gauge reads 30 psi
